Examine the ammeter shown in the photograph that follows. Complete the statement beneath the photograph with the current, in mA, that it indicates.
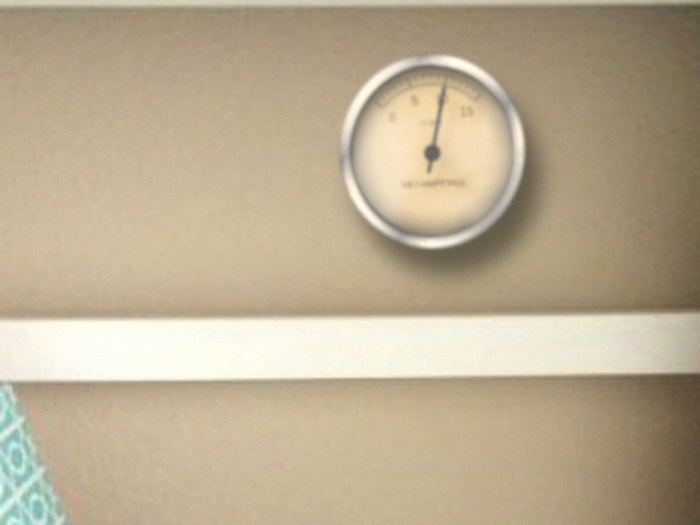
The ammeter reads 10 mA
